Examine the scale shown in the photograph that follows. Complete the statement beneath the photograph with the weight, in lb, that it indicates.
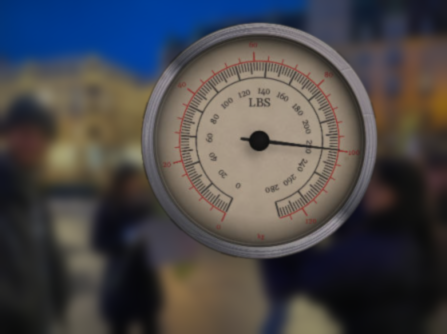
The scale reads 220 lb
